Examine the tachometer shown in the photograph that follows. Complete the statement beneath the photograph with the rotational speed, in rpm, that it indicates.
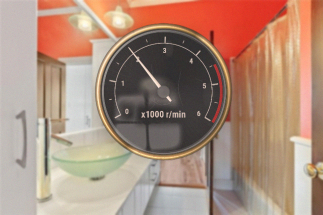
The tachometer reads 2000 rpm
